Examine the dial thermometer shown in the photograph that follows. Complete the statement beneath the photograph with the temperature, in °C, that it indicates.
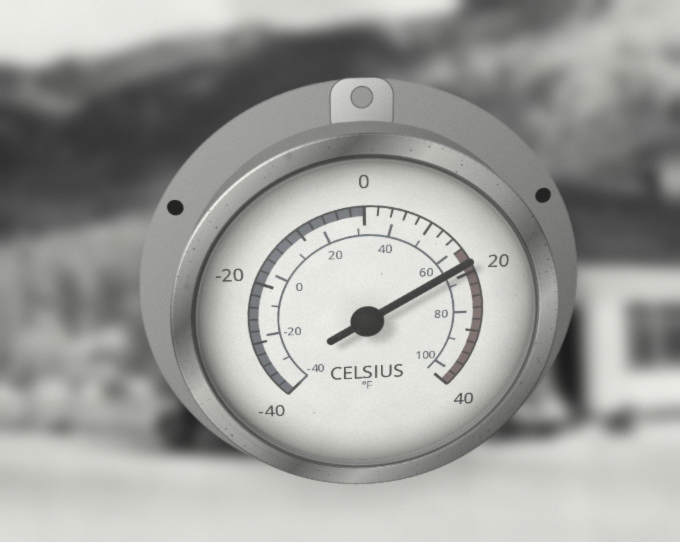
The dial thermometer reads 18 °C
